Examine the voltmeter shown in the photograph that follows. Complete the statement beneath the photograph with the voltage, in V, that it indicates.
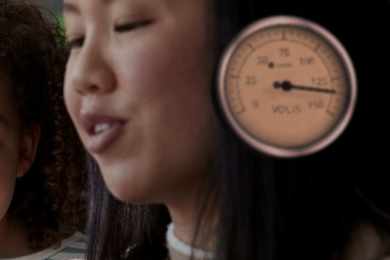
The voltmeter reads 135 V
